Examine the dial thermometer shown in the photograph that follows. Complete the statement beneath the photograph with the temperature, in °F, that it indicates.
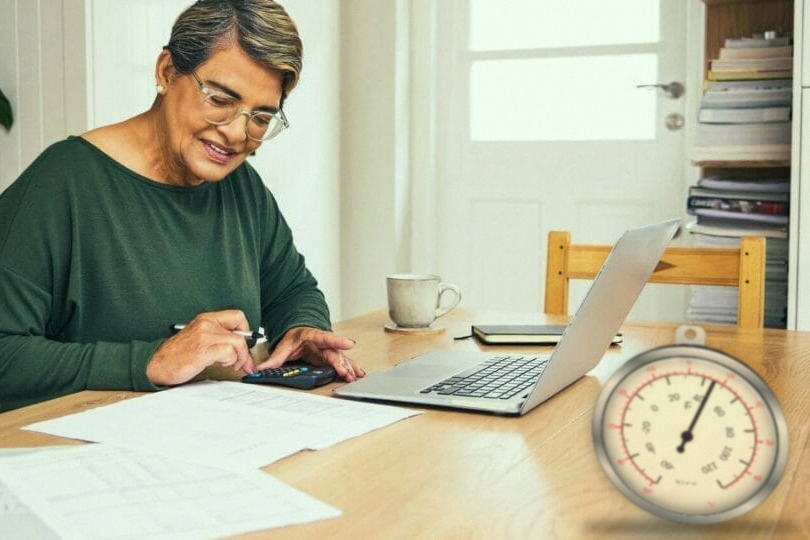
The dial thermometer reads 45 °F
